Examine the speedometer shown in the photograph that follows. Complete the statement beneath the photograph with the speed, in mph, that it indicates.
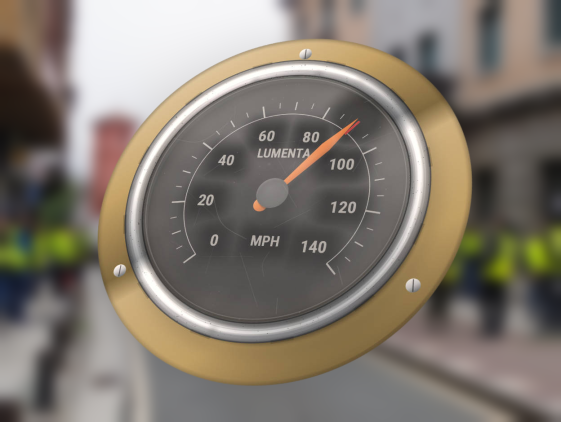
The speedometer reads 90 mph
